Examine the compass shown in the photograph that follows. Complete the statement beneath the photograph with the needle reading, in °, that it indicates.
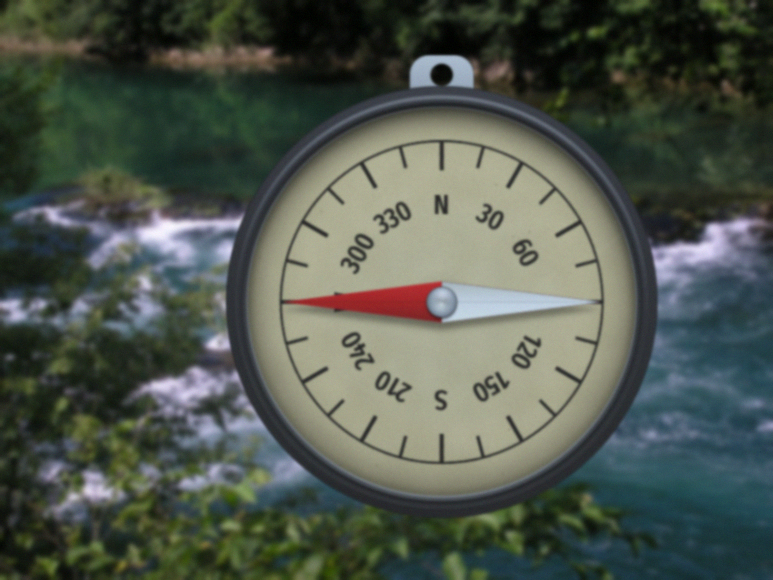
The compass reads 270 °
